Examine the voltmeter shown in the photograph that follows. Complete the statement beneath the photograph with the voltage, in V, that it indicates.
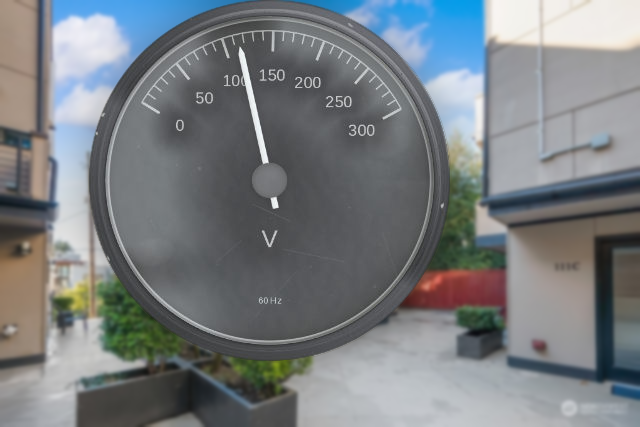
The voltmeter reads 115 V
